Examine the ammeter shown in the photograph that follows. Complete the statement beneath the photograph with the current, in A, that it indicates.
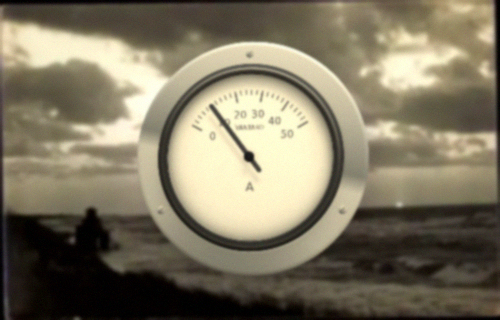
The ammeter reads 10 A
